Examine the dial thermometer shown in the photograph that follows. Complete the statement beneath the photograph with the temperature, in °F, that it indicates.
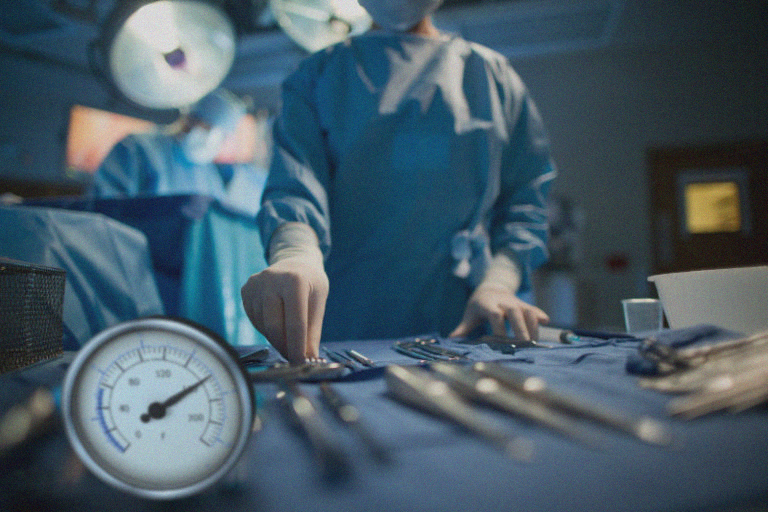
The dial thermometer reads 160 °F
